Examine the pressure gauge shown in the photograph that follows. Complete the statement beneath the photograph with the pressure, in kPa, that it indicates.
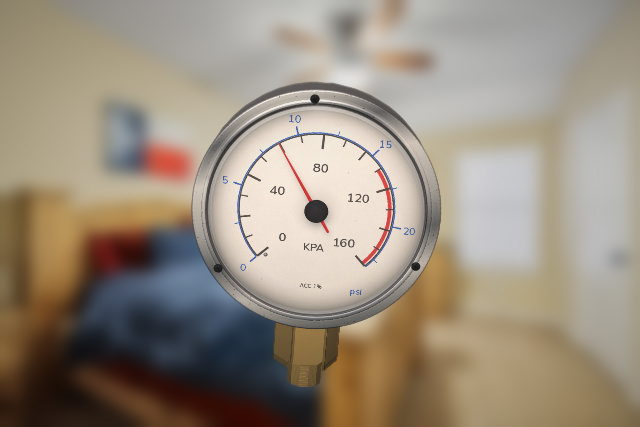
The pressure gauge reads 60 kPa
